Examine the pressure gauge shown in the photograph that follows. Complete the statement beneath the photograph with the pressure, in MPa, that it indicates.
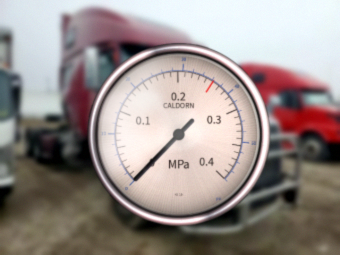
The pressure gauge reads 0 MPa
